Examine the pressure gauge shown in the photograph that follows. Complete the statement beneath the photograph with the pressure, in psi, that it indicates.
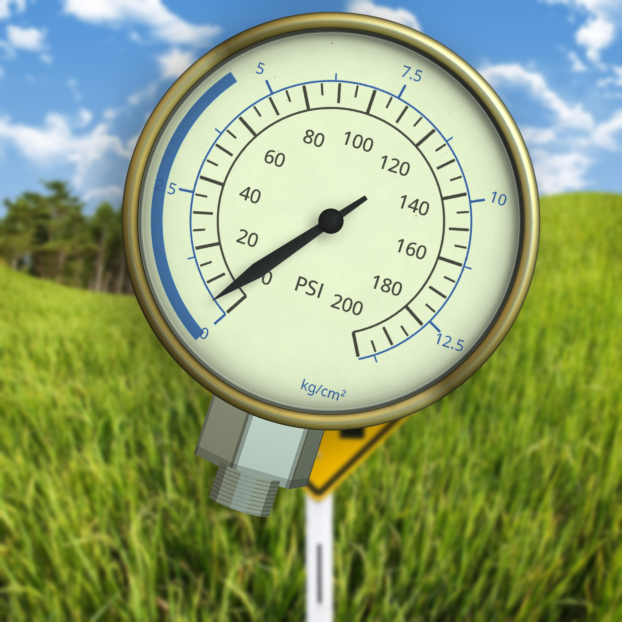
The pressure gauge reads 5 psi
